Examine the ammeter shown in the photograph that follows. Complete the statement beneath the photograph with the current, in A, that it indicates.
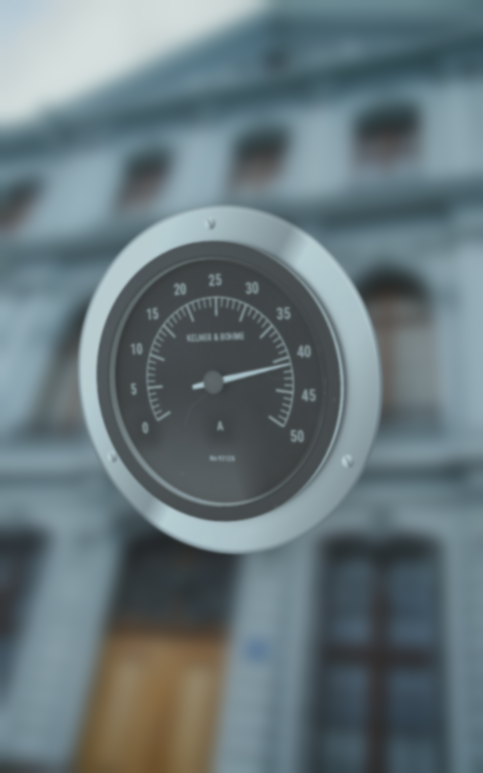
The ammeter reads 41 A
